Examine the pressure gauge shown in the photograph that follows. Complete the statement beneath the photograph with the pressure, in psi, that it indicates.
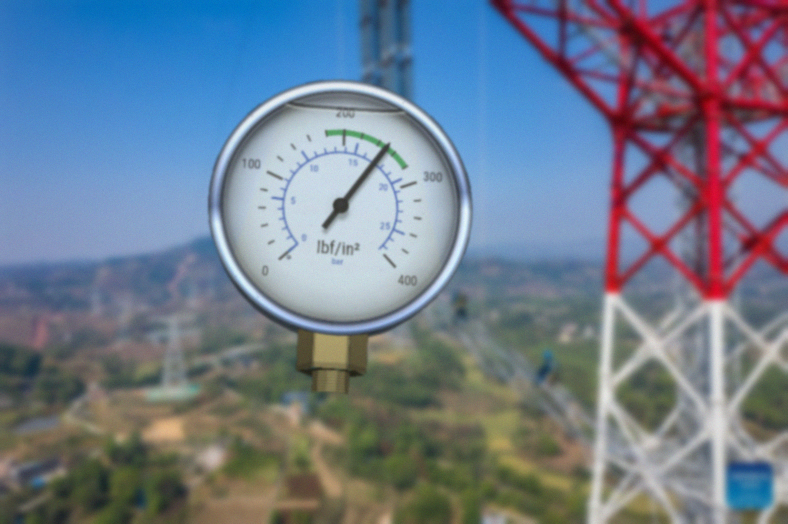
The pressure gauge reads 250 psi
